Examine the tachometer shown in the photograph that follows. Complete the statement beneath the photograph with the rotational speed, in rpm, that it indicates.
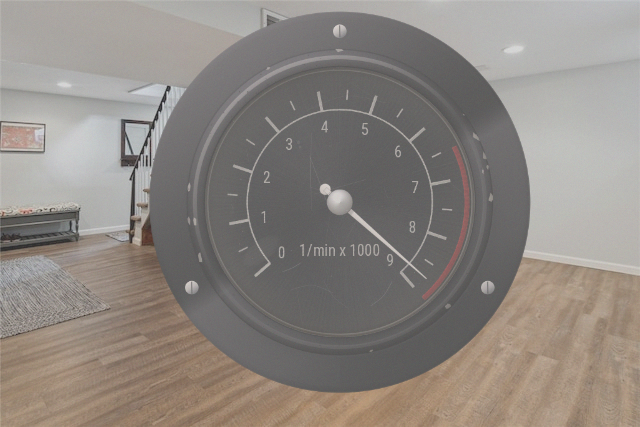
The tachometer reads 8750 rpm
